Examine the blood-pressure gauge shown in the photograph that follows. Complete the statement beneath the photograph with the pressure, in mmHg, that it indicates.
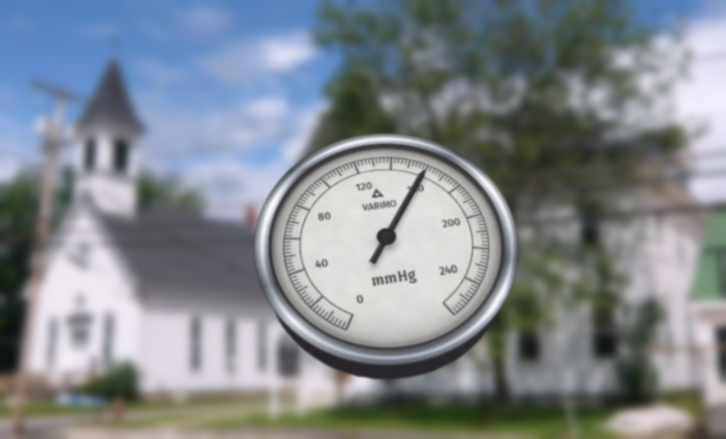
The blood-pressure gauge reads 160 mmHg
